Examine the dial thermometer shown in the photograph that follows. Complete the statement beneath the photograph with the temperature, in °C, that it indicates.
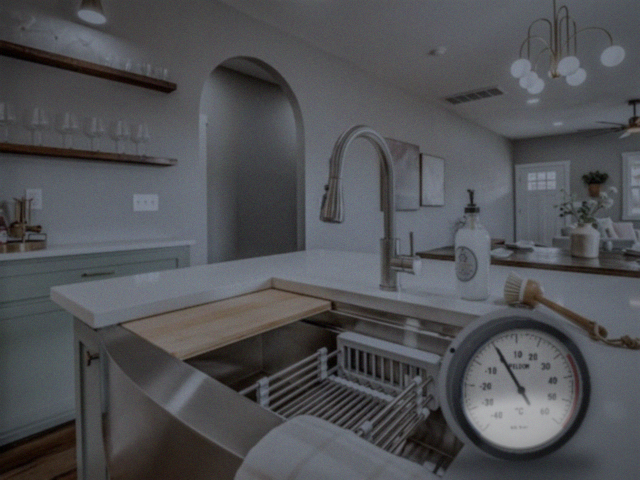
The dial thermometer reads 0 °C
